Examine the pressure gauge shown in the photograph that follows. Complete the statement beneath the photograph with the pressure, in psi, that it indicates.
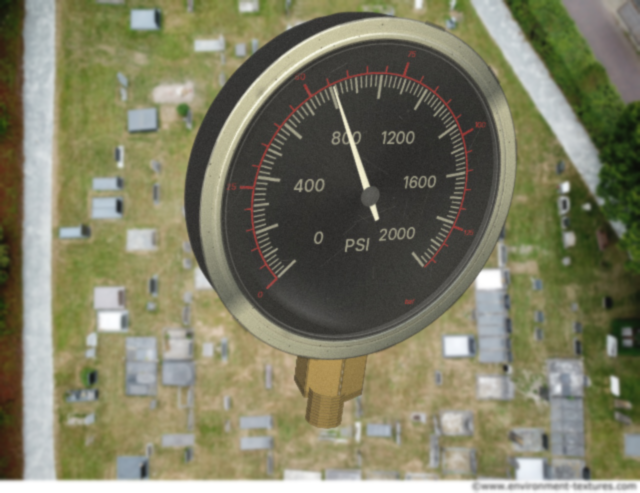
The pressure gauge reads 800 psi
